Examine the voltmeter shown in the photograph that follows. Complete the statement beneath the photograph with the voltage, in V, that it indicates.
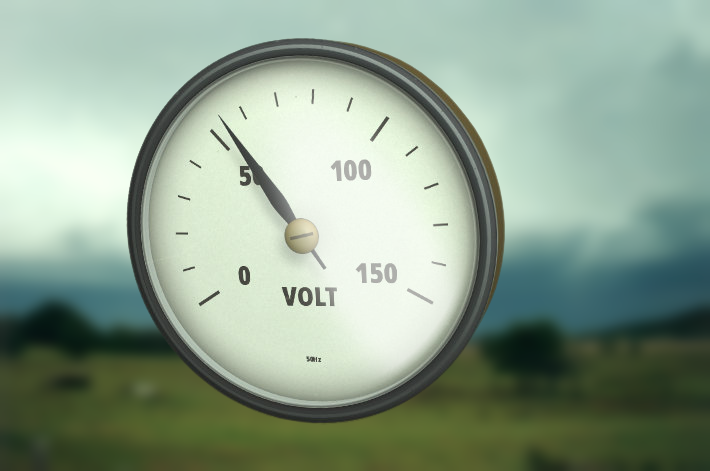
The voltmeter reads 55 V
